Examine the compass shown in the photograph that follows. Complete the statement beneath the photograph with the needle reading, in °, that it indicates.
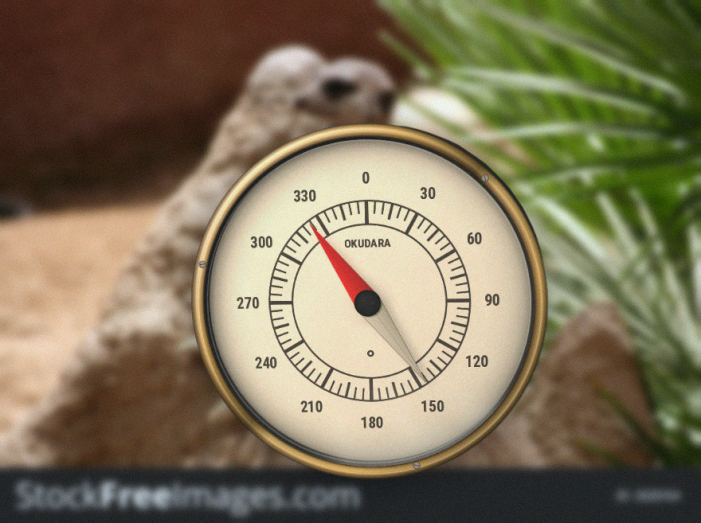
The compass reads 325 °
